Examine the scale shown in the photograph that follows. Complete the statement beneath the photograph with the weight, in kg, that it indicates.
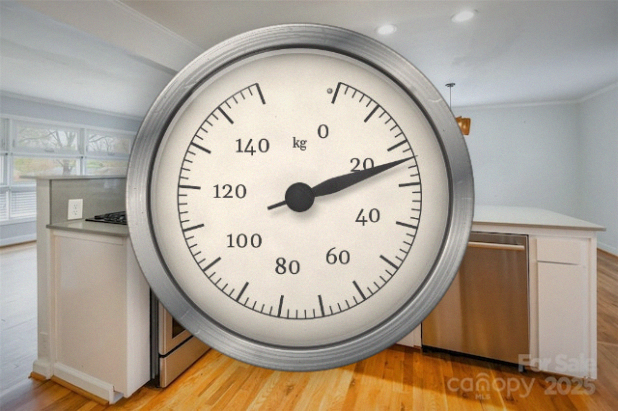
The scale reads 24 kg
